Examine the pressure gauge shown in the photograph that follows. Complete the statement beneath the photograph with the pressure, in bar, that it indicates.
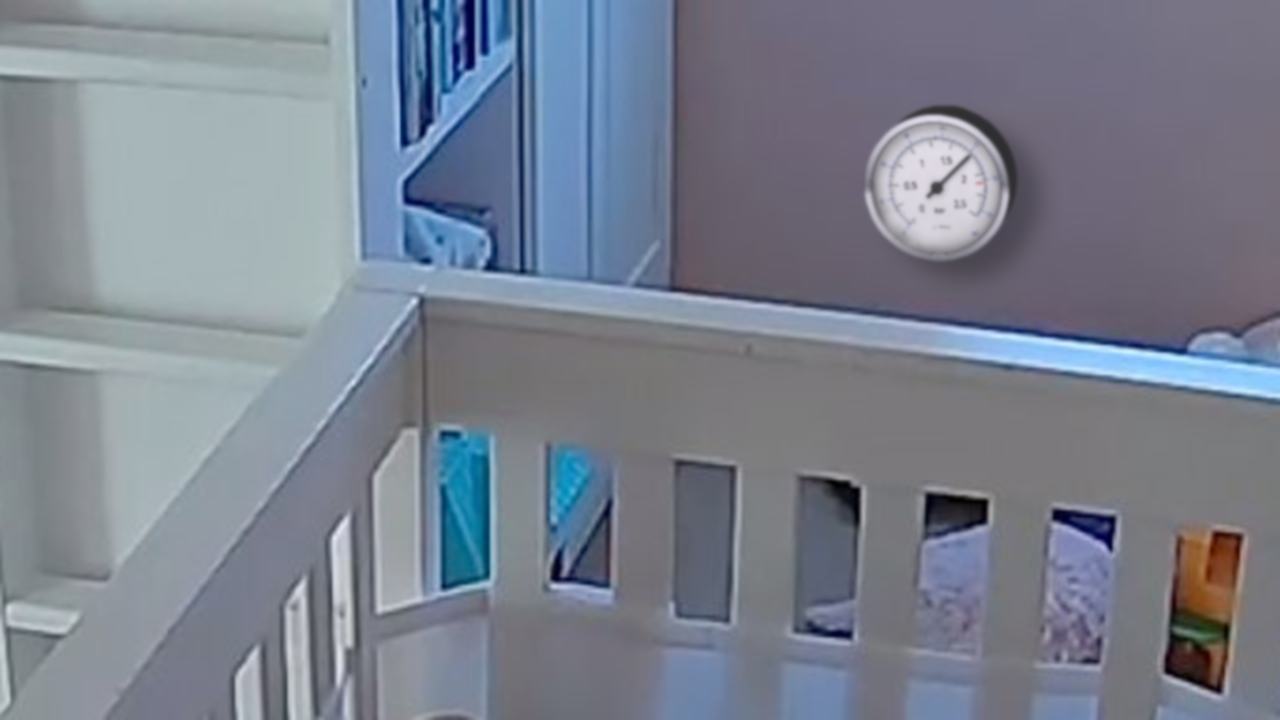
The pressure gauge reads 1.75 bar
